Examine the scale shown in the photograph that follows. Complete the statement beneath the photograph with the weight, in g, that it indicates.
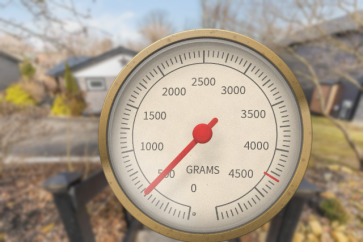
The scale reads 500 g
